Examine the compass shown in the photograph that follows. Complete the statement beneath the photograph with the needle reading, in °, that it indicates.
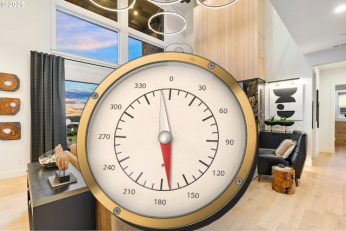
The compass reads 170 °
